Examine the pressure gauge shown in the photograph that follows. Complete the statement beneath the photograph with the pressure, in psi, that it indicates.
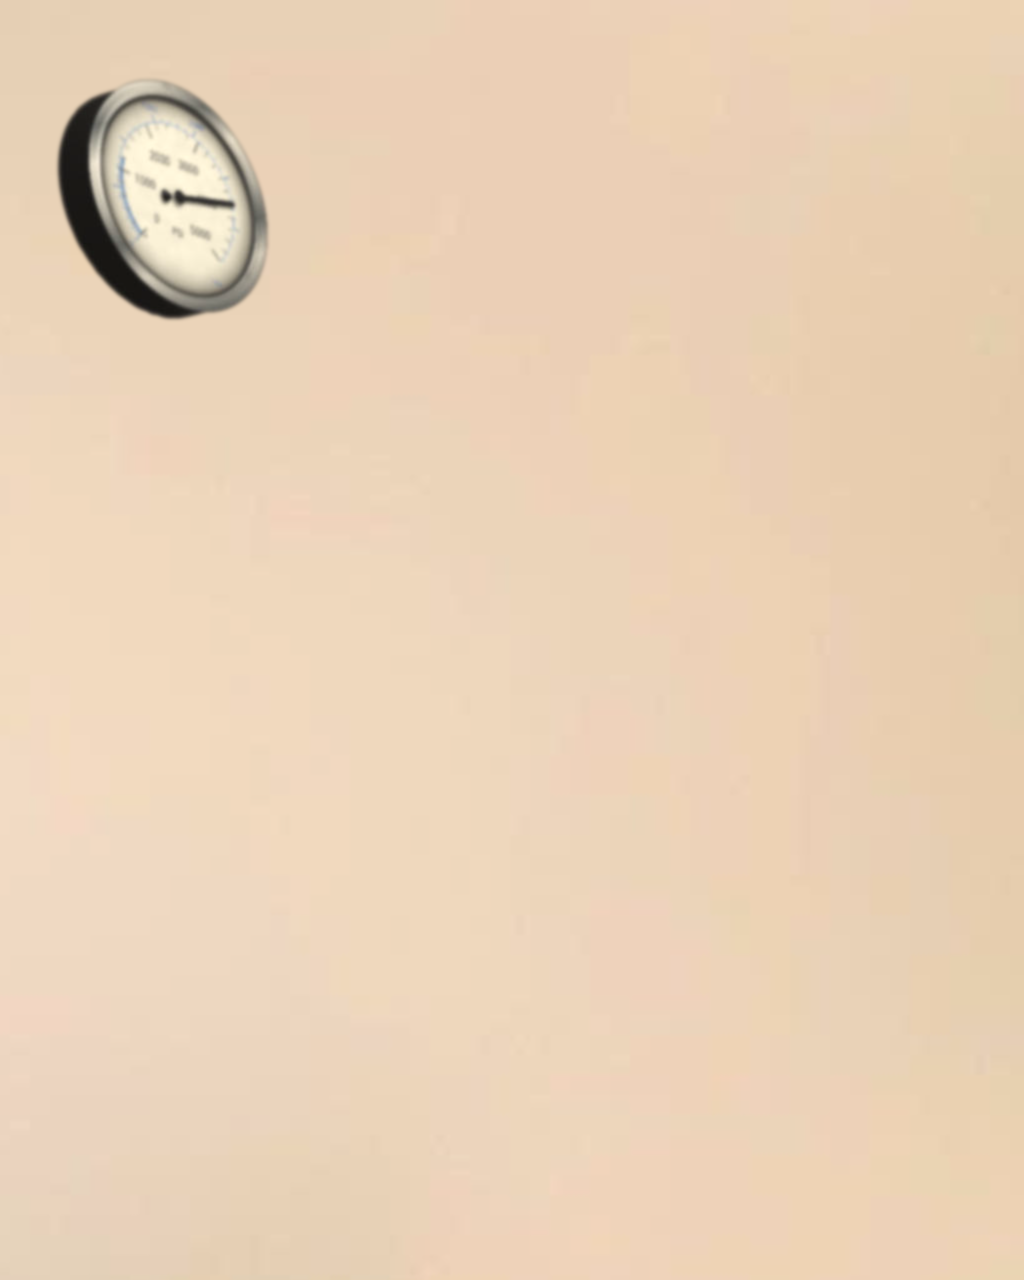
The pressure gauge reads 4000 psi
